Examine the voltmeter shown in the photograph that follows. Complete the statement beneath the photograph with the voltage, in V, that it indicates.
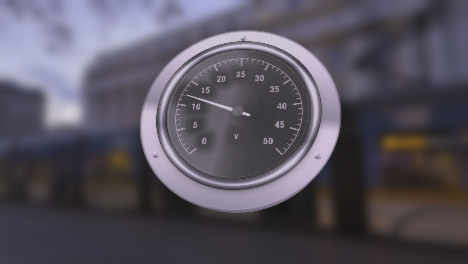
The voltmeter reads 12 V
